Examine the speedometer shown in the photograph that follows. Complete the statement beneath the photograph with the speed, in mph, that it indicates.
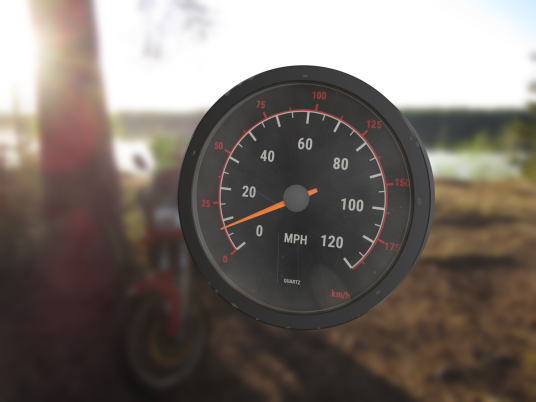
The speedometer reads 7.5 mph
